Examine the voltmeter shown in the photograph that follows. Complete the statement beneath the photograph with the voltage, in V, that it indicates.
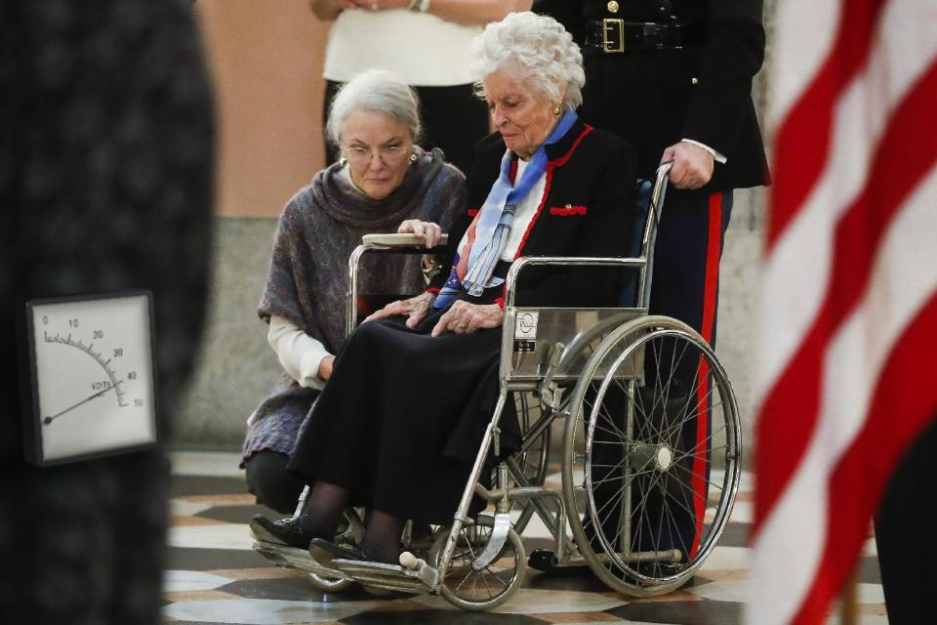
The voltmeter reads 40 V
